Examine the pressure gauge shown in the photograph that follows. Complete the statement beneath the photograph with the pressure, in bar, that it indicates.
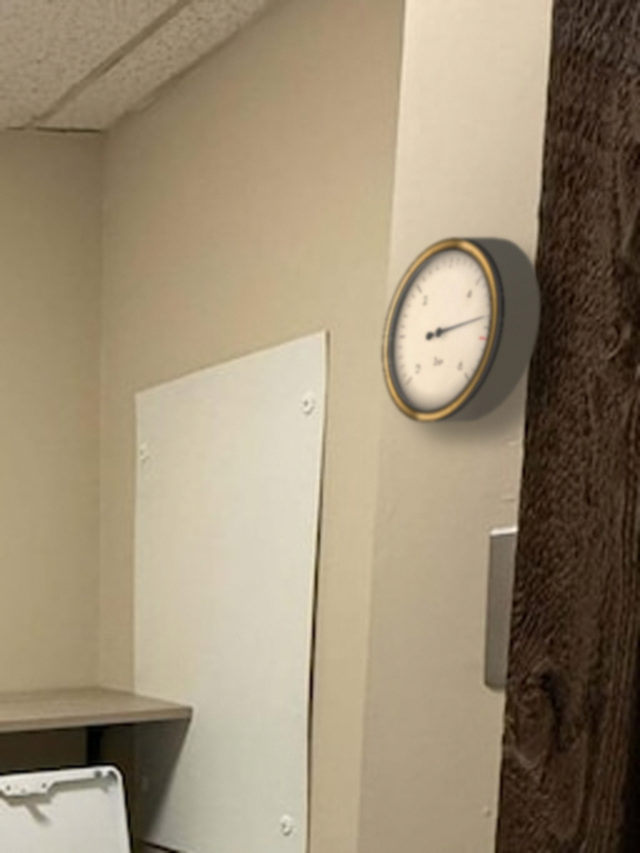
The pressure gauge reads 4.8 bar
